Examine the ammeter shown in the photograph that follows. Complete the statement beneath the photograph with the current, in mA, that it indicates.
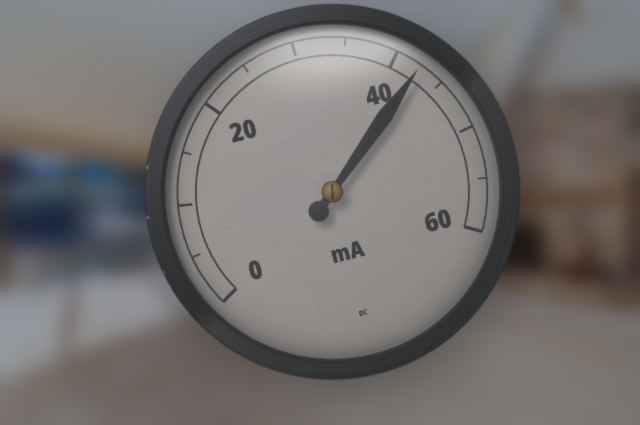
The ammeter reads 42.5 mA
